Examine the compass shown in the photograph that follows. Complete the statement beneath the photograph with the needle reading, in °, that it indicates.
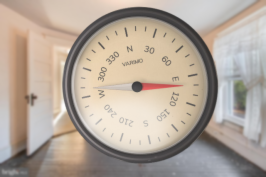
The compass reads 100 °
